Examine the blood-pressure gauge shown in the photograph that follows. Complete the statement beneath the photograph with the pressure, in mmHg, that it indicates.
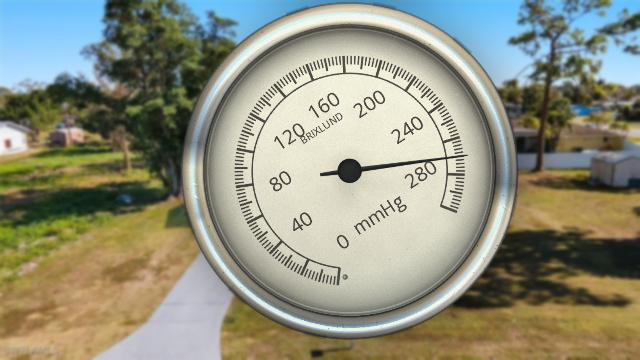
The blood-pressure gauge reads 270 mmHg
